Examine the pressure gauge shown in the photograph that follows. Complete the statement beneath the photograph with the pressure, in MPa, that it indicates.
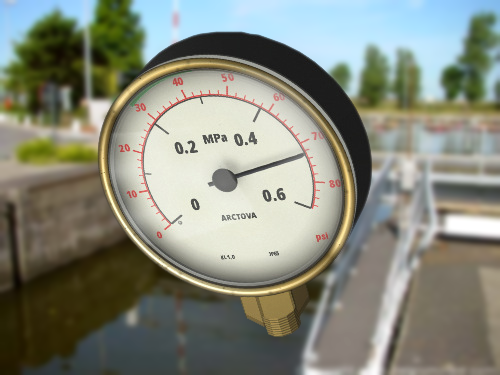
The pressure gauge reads 0.5 MPa
